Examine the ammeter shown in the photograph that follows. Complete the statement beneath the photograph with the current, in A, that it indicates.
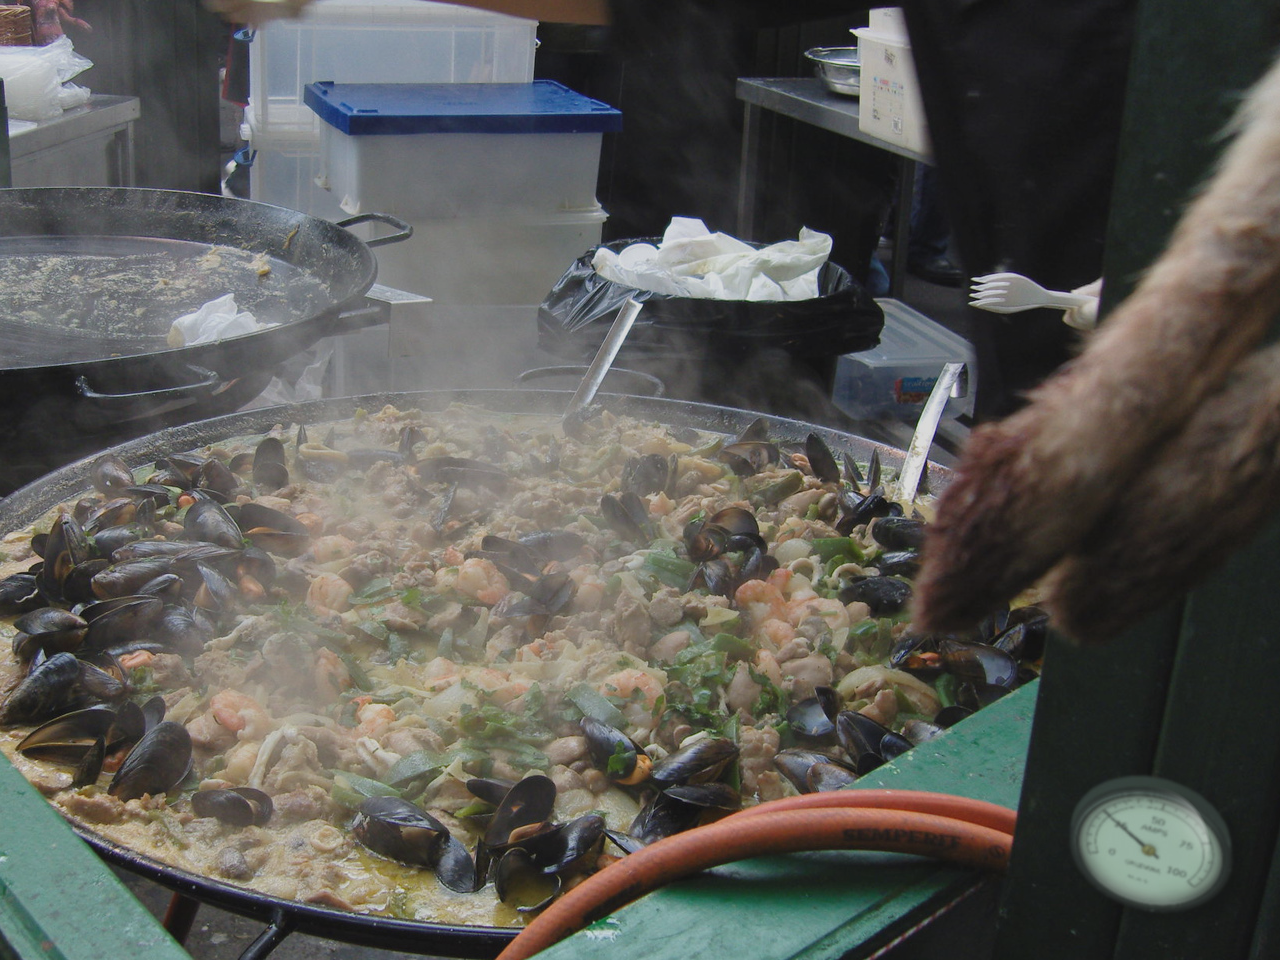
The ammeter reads 25 A
